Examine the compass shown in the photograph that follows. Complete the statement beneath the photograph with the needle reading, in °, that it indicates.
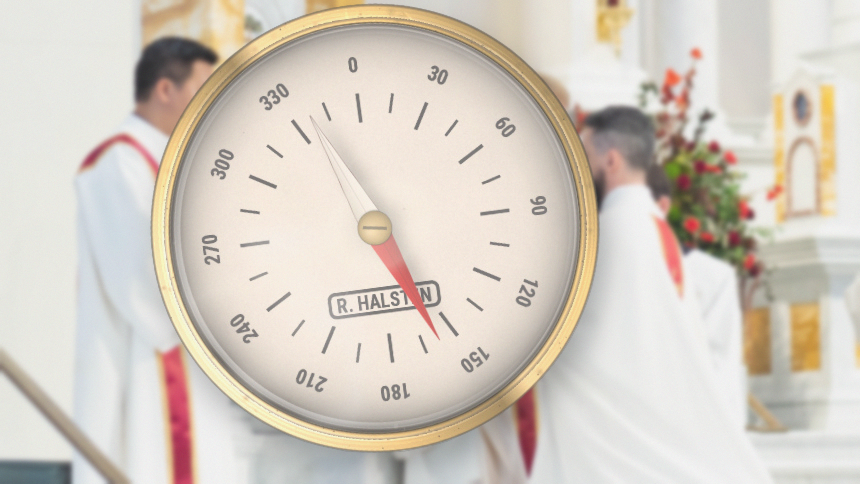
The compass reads 157.5 °
